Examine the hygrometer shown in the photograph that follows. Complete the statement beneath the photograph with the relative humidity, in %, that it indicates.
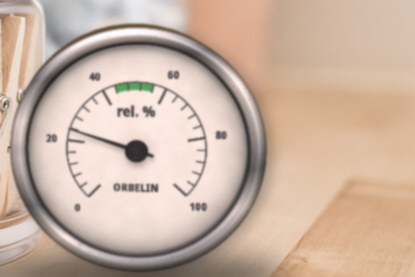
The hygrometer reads 24 %
